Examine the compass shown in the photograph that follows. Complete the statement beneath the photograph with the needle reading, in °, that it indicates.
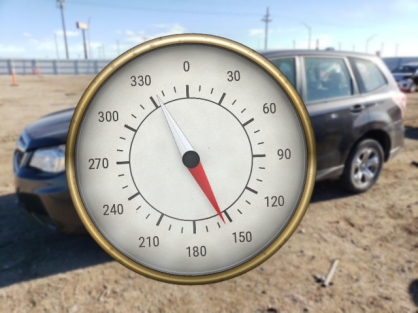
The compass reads 155 °
